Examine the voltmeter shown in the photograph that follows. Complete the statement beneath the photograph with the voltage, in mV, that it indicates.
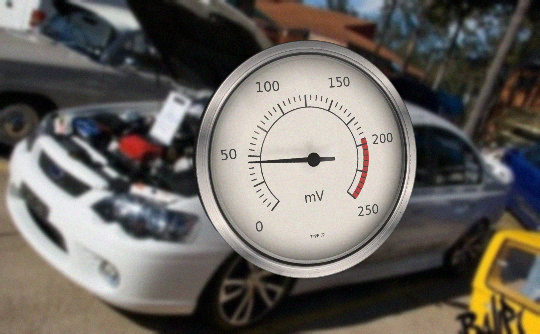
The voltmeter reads 45 mV
